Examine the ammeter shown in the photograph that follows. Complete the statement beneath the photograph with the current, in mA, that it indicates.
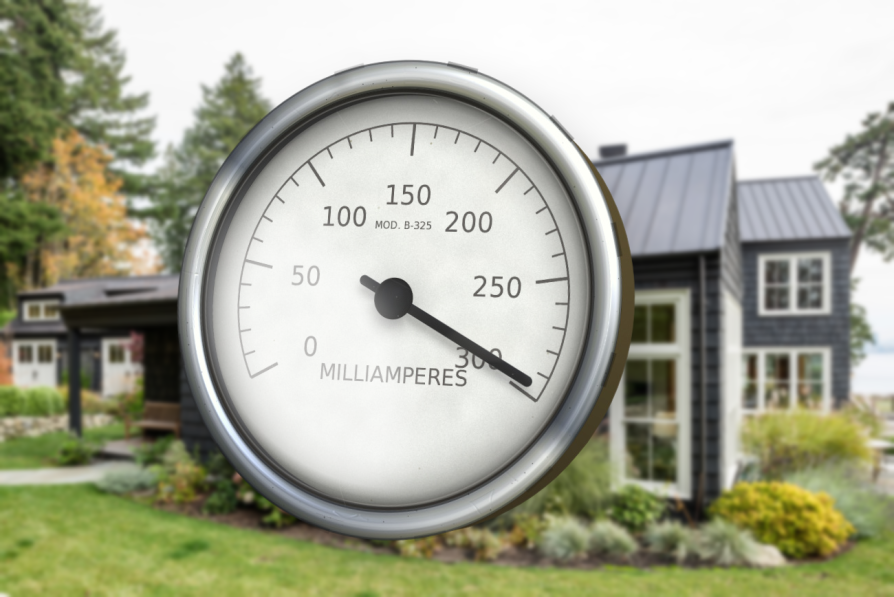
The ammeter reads 295 mA
